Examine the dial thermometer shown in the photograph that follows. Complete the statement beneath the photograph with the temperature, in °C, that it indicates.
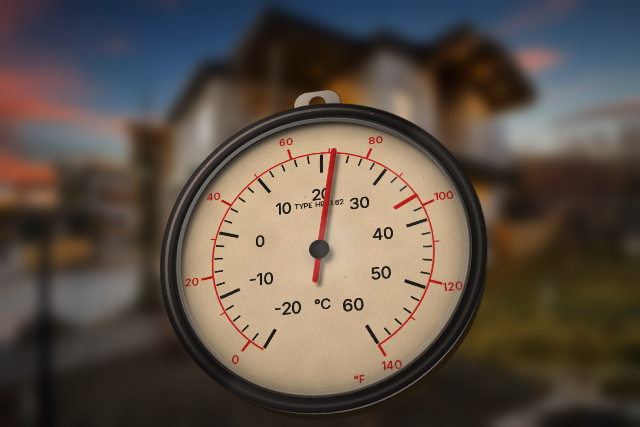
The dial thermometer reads 22 °C
